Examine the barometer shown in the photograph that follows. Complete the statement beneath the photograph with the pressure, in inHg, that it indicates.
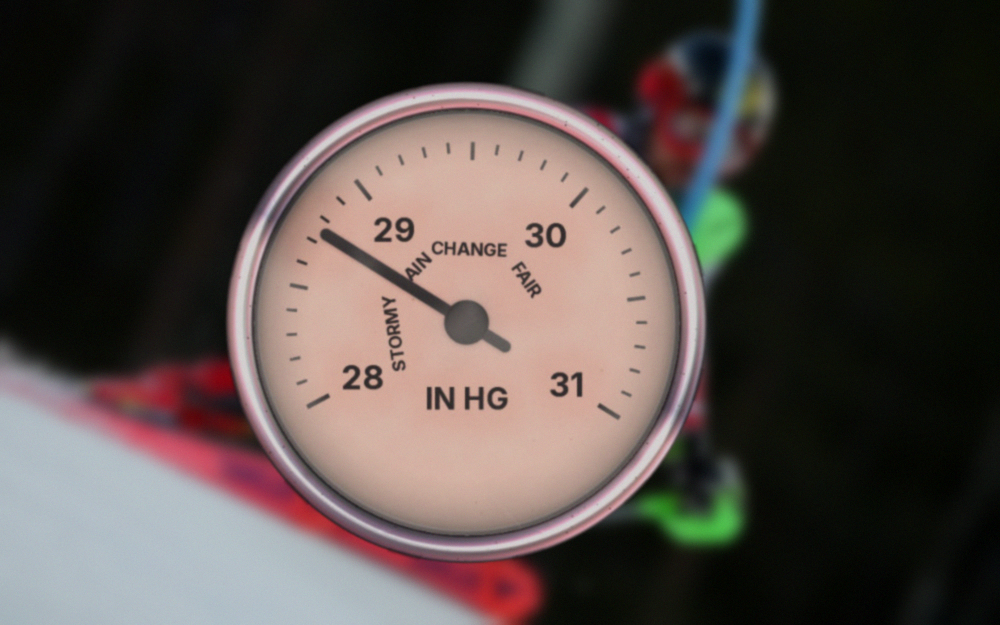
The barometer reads 28.75 inHg
